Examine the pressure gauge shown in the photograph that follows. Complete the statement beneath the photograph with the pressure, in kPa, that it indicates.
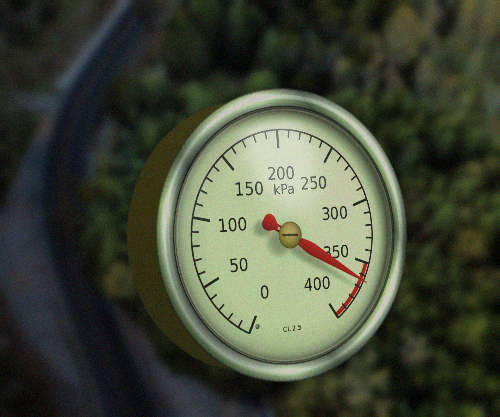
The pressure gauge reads 365 kPa
